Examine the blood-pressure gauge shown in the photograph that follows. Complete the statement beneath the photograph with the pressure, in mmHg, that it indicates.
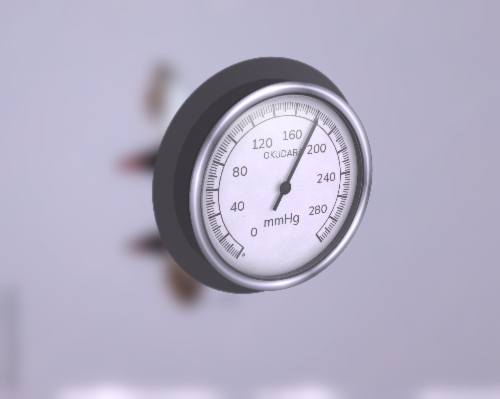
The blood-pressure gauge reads 180 mmHg
